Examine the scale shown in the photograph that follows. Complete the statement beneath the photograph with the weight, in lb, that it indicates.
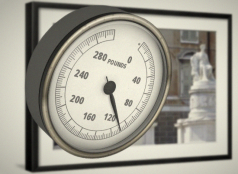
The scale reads 110 lb
